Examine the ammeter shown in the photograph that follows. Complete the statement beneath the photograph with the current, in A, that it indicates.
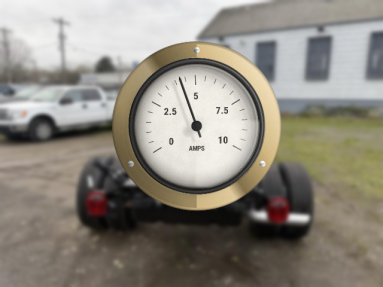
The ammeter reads 4.25 A
